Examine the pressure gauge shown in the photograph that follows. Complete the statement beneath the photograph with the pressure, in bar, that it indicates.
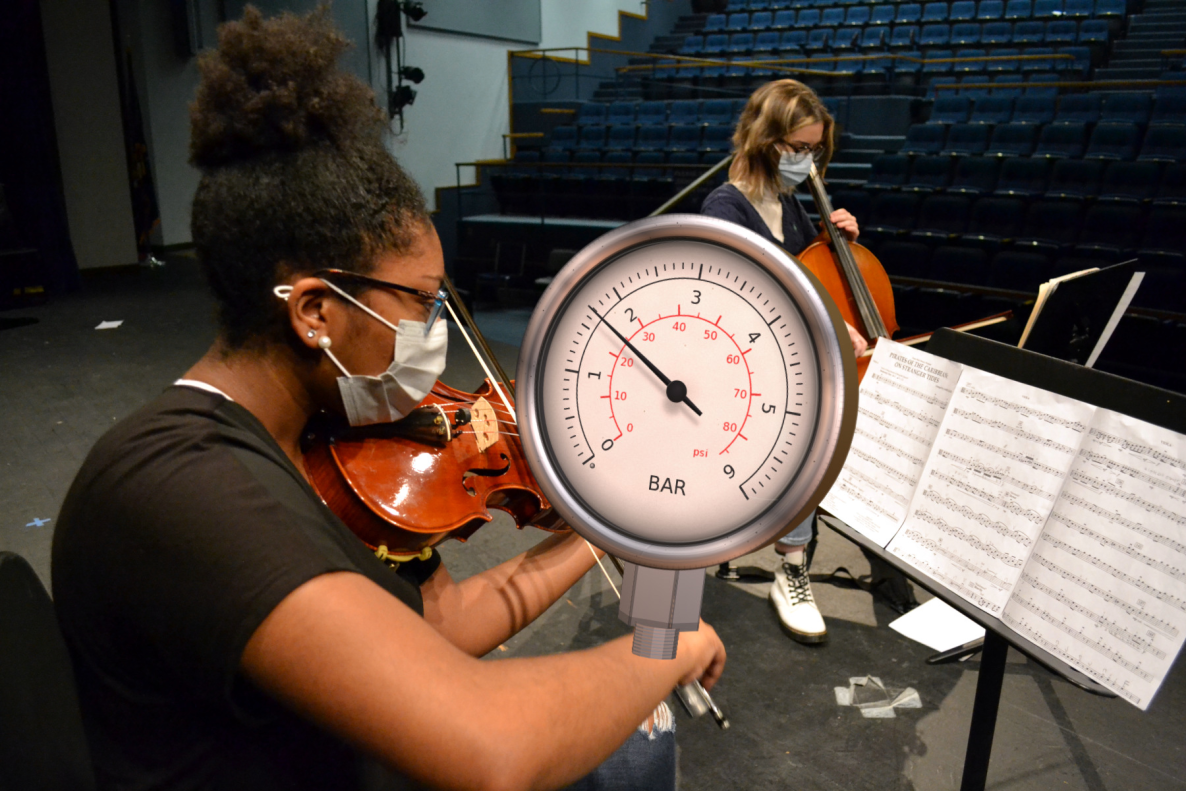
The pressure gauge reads 1.7 bar
